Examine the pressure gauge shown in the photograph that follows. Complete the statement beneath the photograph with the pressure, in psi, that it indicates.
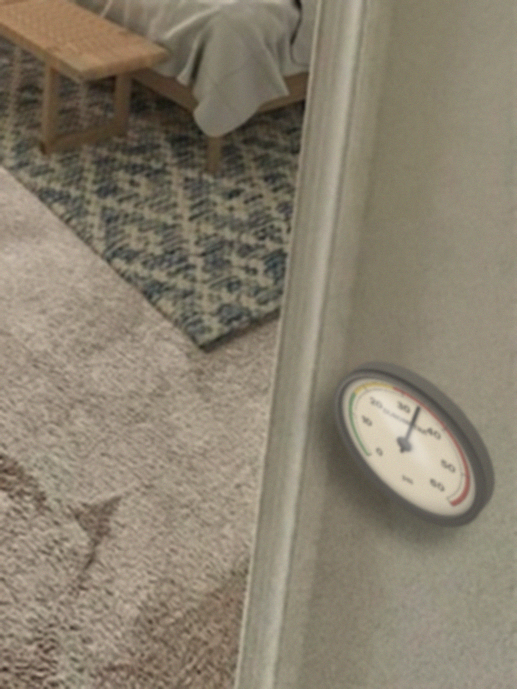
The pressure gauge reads 34 psi
